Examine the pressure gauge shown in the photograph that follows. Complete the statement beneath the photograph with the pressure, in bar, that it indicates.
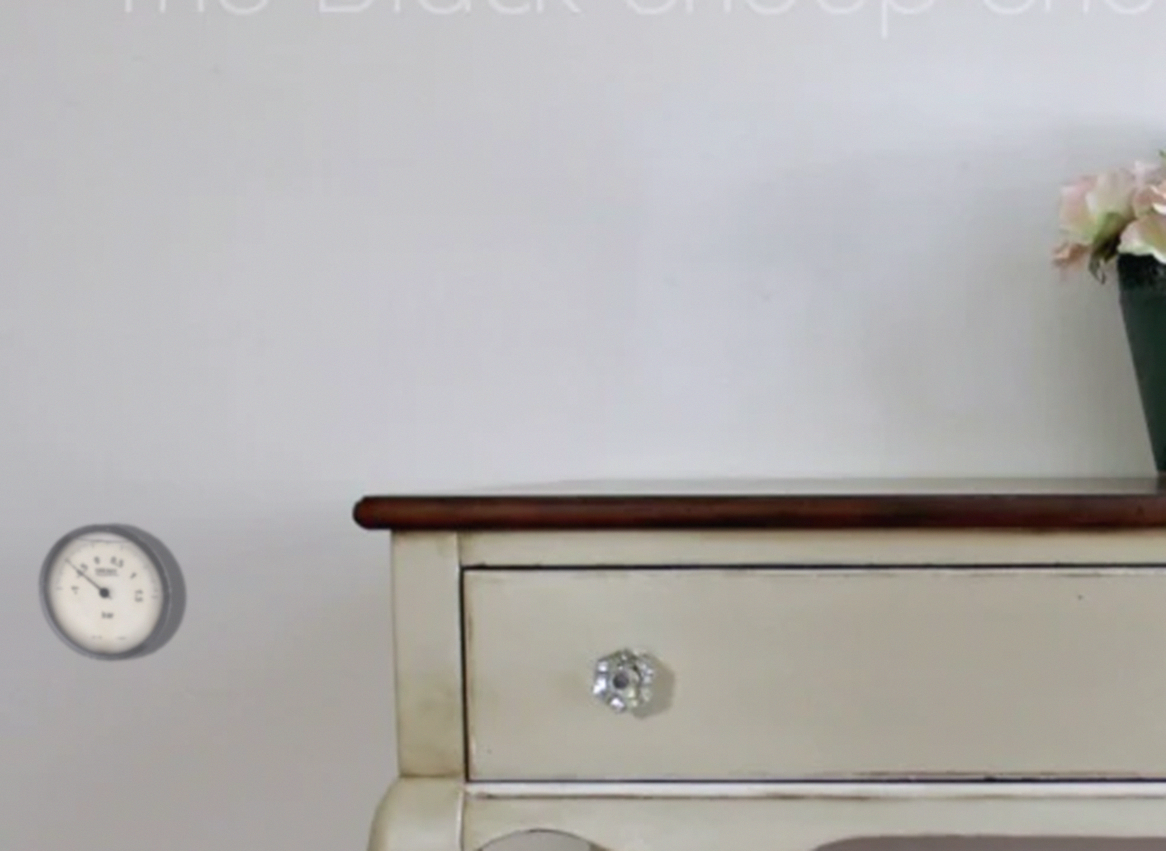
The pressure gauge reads -0.5 bar
